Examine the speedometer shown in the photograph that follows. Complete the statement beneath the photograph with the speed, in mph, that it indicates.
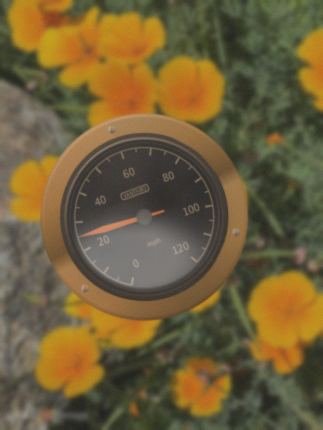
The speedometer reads 25 mph
